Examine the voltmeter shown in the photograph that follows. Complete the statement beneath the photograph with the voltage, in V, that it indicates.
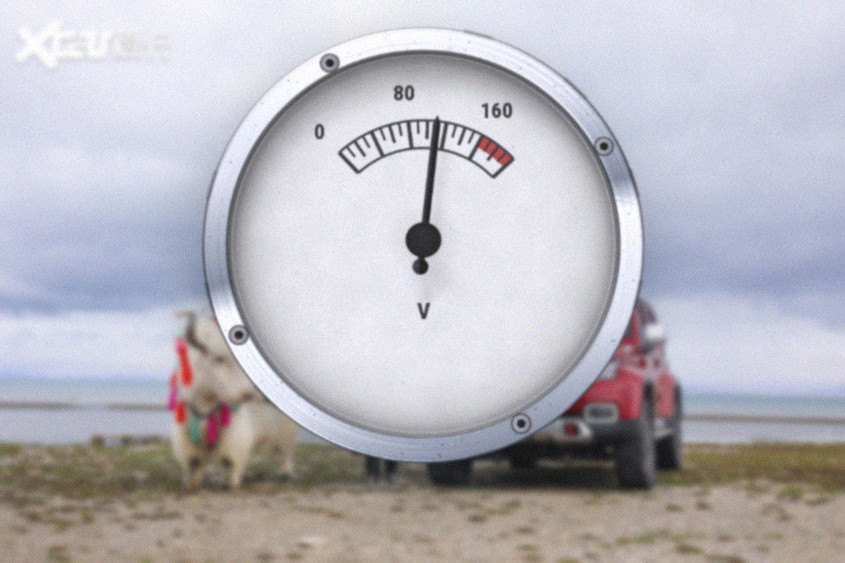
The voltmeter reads 110 V
